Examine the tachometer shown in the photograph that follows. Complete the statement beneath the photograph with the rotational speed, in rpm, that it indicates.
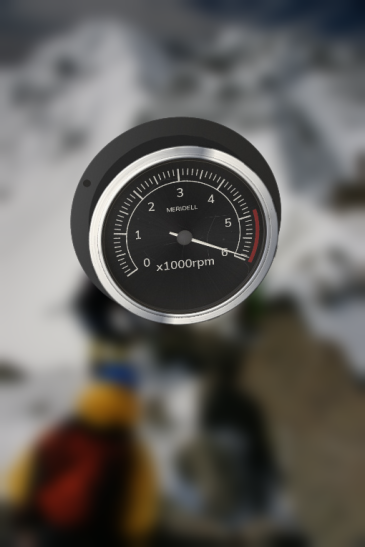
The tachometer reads 5900 rpm
